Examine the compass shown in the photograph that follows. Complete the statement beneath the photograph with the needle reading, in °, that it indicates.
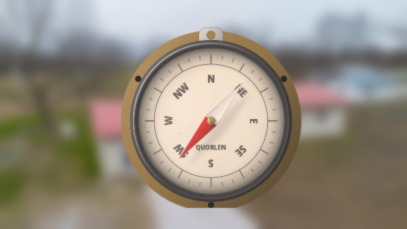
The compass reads 220 °
